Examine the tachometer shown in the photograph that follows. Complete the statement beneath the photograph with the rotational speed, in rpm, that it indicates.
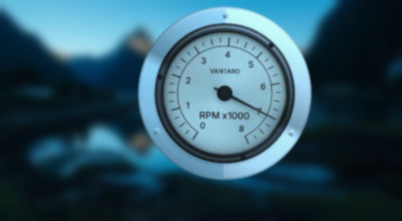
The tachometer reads 7000 rpm
